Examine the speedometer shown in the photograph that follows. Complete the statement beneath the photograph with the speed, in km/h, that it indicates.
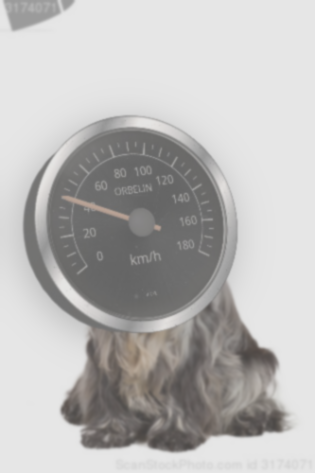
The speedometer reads 40 km/h
